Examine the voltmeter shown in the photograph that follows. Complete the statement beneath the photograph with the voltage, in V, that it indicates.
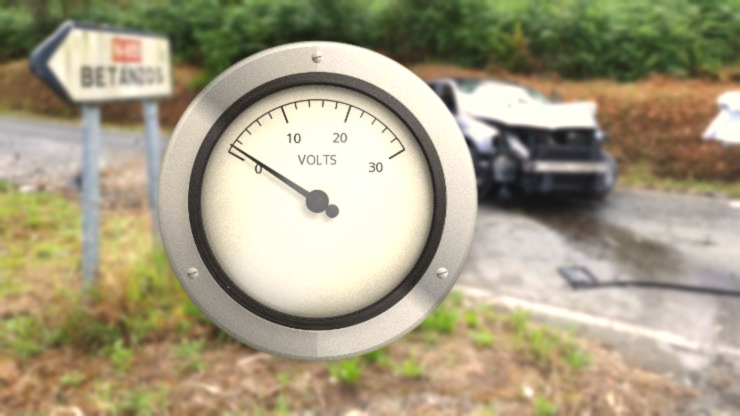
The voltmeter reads 1 V
